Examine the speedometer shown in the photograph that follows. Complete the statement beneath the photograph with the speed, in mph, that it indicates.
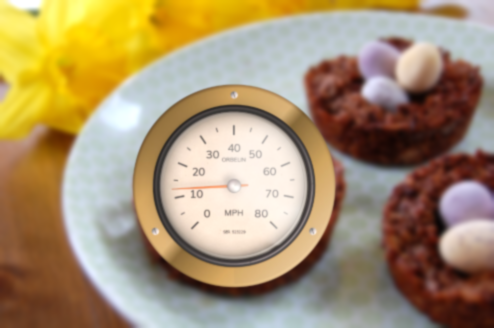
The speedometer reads 12.5 mph
